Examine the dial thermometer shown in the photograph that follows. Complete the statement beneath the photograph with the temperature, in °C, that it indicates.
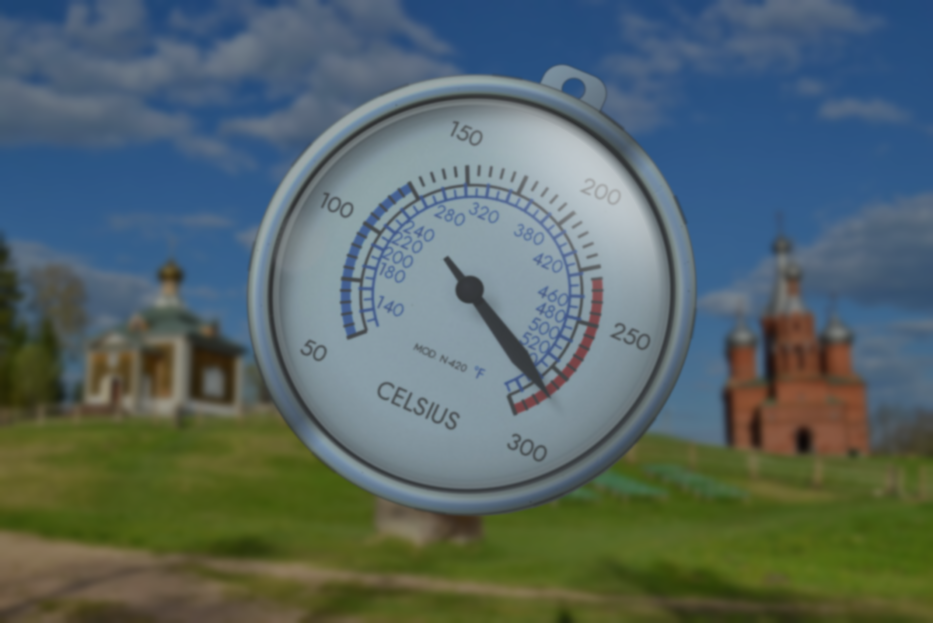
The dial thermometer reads 285 °C
